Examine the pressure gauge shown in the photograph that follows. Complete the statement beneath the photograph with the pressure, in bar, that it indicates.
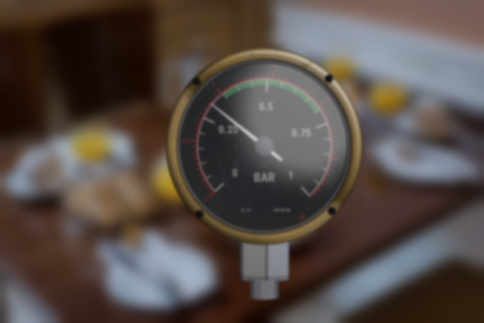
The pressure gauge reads 0.3 bar
